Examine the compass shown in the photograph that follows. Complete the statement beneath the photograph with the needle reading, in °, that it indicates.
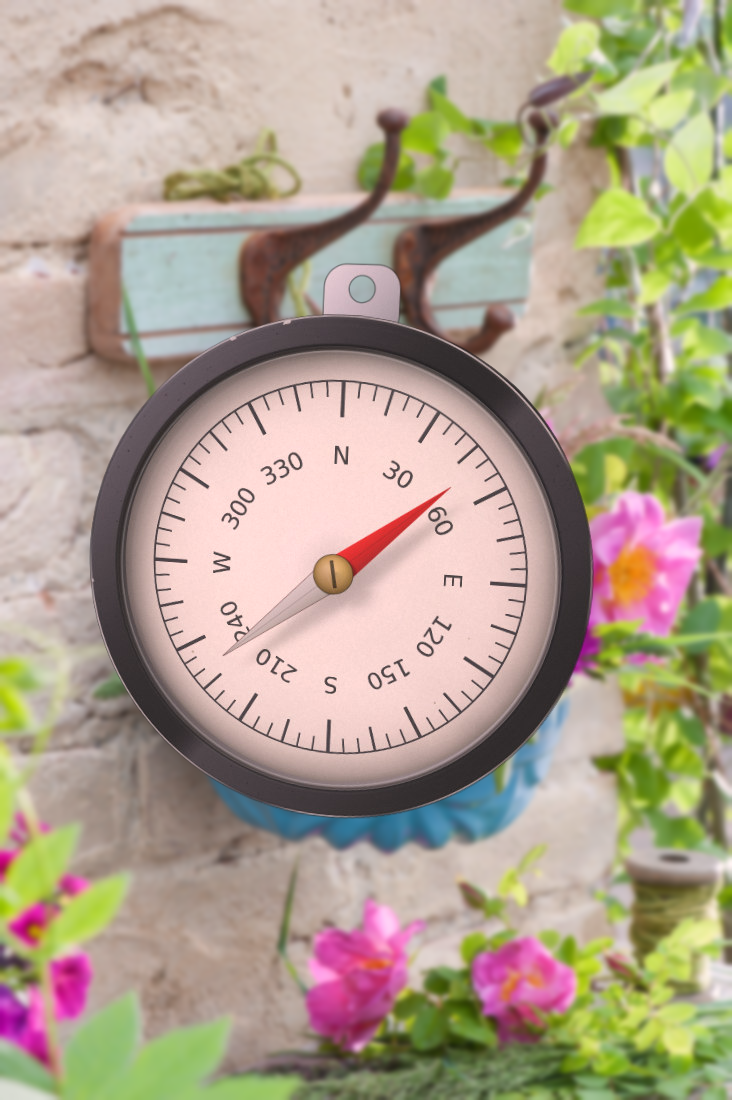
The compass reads 50 °
